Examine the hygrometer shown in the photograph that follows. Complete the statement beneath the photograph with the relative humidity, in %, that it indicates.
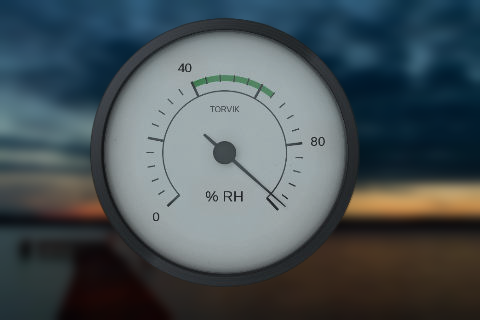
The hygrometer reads 98 %
